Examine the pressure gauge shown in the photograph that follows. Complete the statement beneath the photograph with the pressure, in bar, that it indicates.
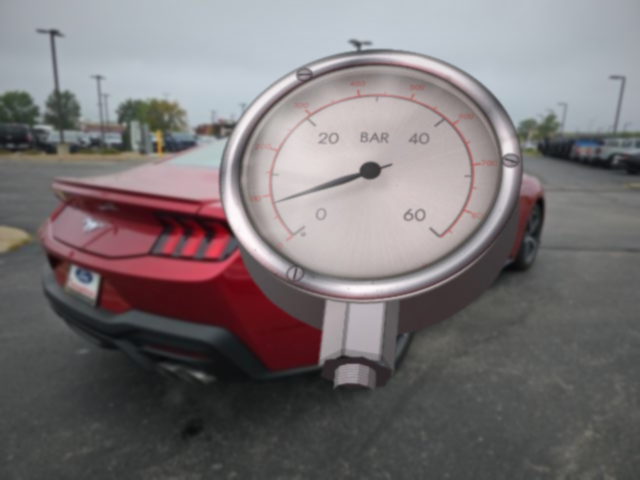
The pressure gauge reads 5 bar
